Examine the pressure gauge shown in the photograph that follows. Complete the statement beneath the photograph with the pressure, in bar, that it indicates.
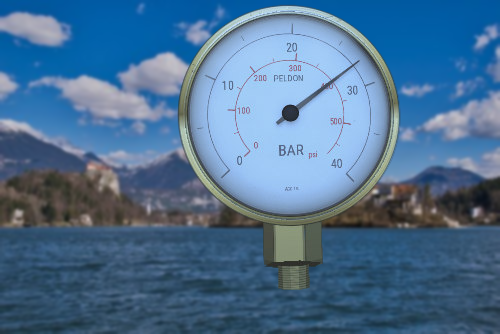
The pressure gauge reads 27.5 bar
